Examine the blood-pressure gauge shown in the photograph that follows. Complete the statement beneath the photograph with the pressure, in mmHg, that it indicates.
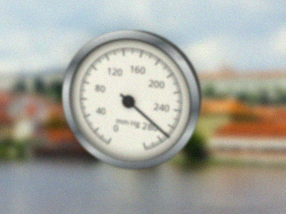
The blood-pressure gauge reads 270 mmHg
